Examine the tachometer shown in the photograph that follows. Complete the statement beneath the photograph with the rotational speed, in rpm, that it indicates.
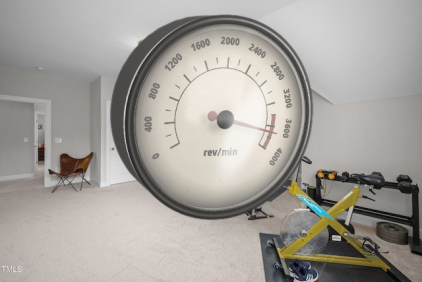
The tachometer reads 3700 rpm
